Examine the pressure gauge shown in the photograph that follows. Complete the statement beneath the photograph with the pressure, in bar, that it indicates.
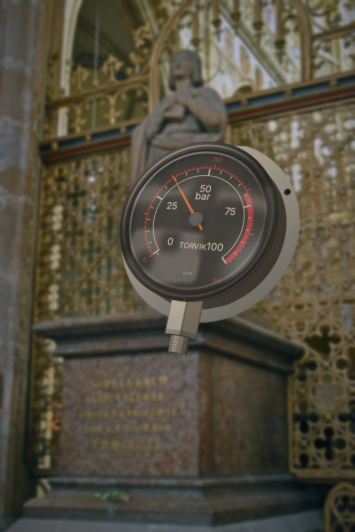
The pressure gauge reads 35 bar
